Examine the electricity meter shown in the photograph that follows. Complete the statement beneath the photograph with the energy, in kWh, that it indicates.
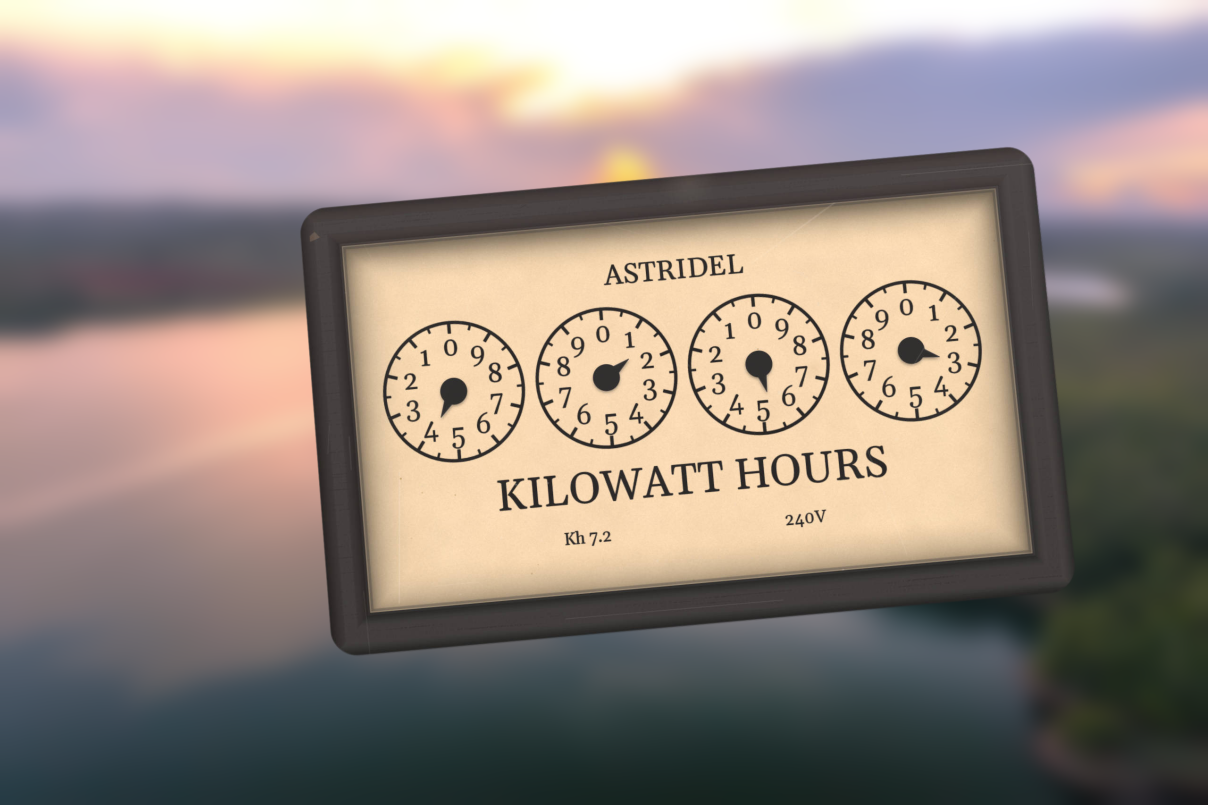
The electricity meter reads 4153 kWh
